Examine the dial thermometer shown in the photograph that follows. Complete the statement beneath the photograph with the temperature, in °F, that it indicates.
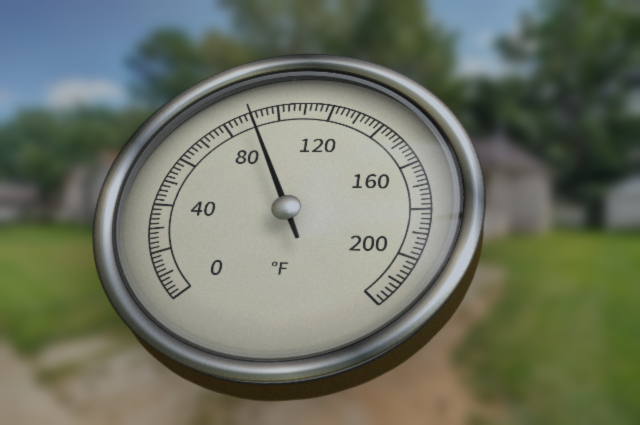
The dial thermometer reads 90 °F
